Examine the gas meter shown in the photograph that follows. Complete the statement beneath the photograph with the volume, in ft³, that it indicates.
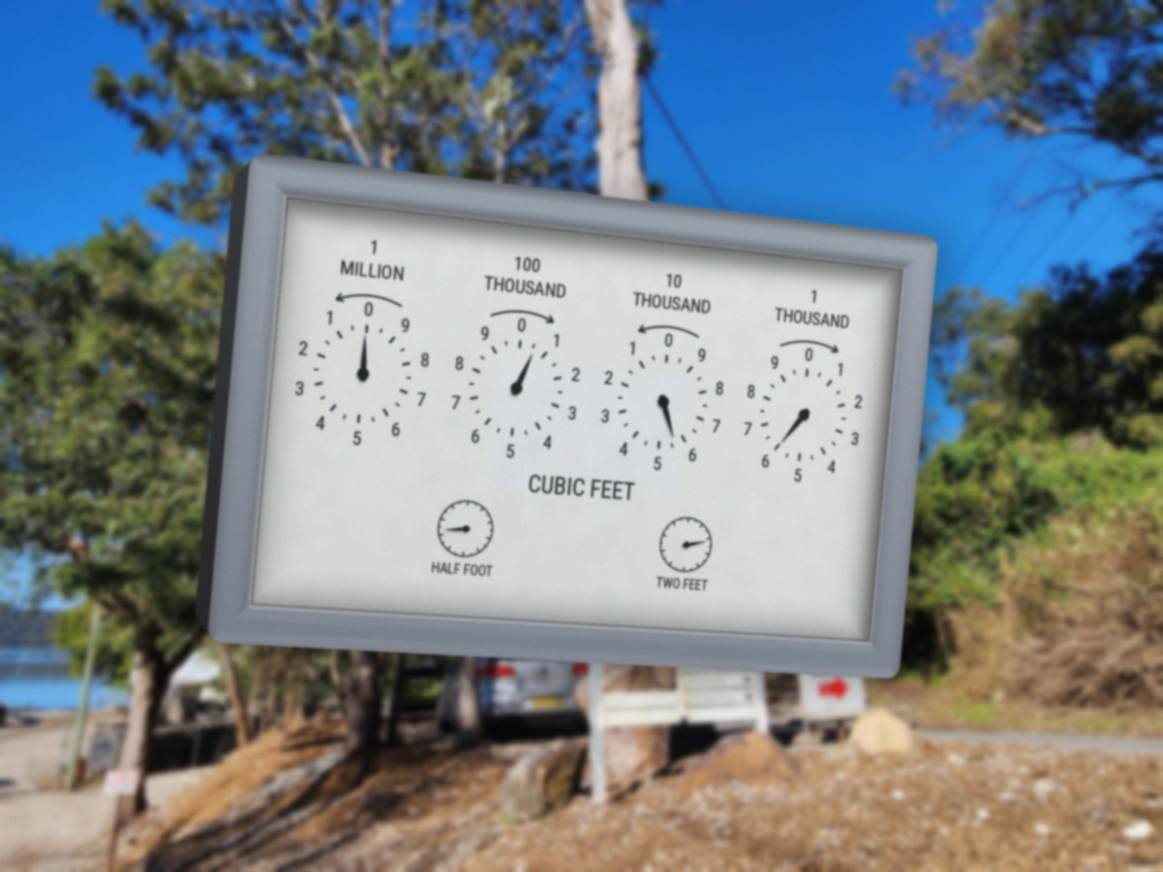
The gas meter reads 5600 ft³
